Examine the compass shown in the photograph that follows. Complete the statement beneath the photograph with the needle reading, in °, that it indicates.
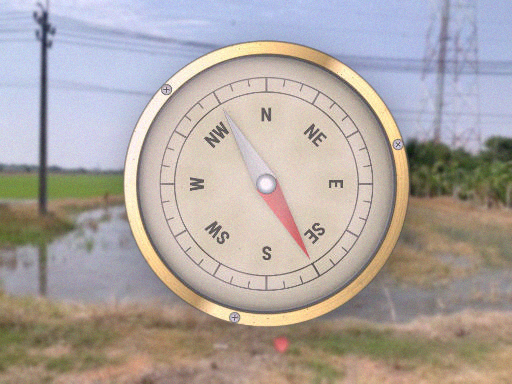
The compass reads 150 °
